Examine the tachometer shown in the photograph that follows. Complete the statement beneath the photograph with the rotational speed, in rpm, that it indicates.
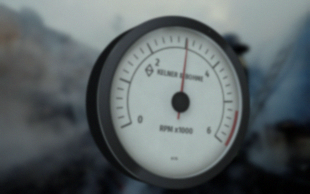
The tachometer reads 3000 rpm
